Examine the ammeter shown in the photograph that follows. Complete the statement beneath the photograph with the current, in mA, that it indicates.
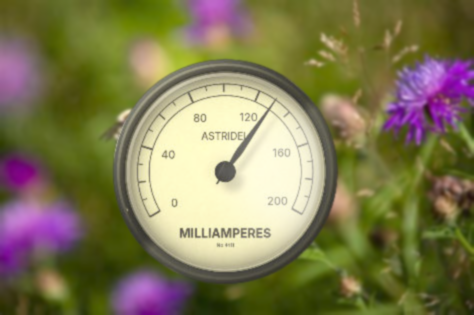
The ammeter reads 130 mA
